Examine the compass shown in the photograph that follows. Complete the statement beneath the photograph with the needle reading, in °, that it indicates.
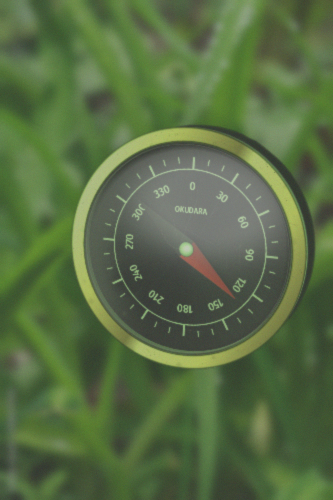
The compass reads 130 °
